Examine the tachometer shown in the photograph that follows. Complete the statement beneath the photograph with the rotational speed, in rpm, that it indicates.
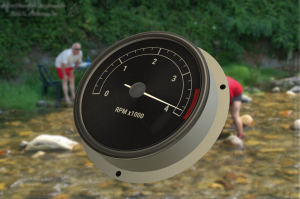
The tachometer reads 3900 rpm
